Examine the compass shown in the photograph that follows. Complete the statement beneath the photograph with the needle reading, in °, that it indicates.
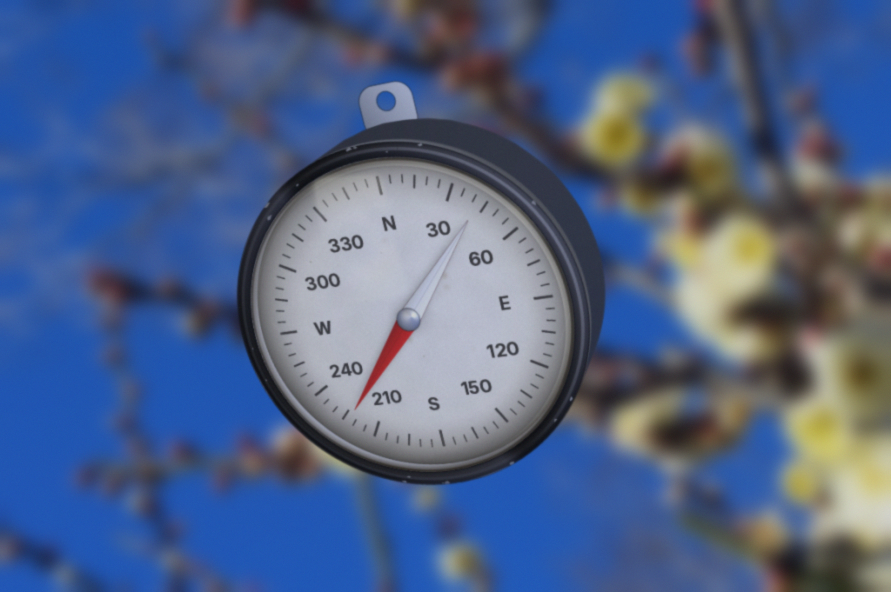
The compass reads 222.5 °
